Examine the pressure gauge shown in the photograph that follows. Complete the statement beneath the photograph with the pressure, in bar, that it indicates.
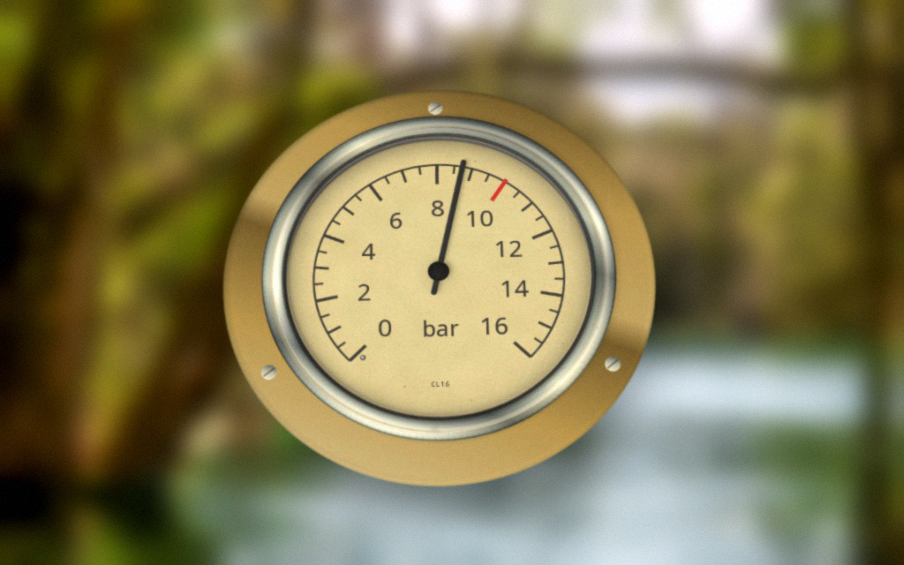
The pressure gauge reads 8.75 bar
